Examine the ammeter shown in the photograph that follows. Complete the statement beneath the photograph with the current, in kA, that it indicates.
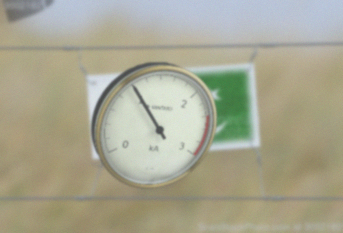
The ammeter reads 1 kA
